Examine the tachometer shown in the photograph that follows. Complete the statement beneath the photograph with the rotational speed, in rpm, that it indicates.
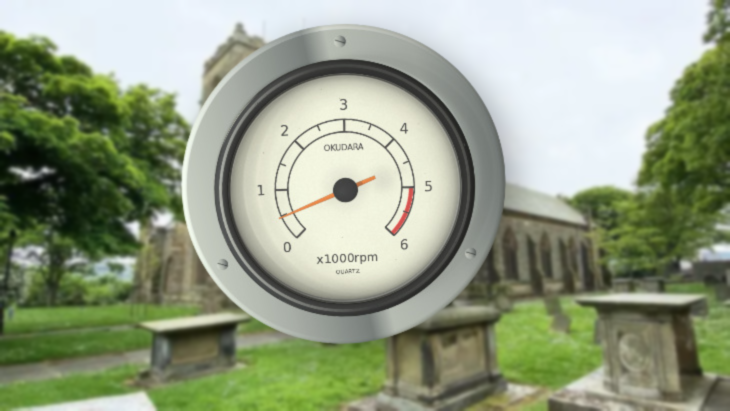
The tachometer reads 500 rpm
